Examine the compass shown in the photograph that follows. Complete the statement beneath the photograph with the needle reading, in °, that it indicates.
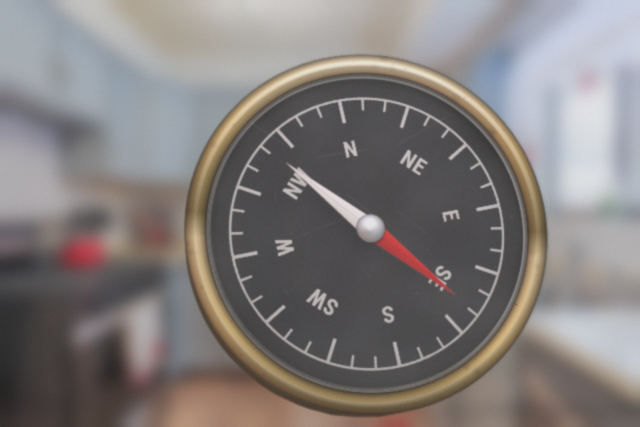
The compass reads 140 °
